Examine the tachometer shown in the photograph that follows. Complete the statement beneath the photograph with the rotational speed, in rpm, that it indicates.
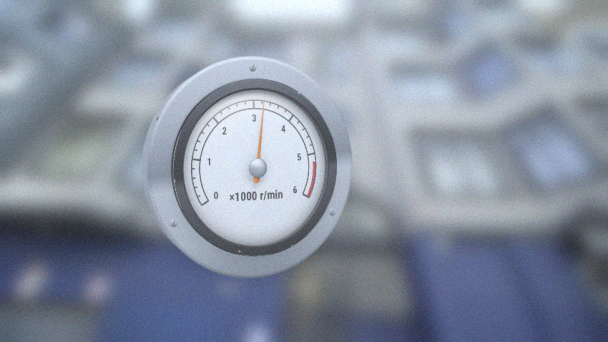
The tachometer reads 3200 rpm
